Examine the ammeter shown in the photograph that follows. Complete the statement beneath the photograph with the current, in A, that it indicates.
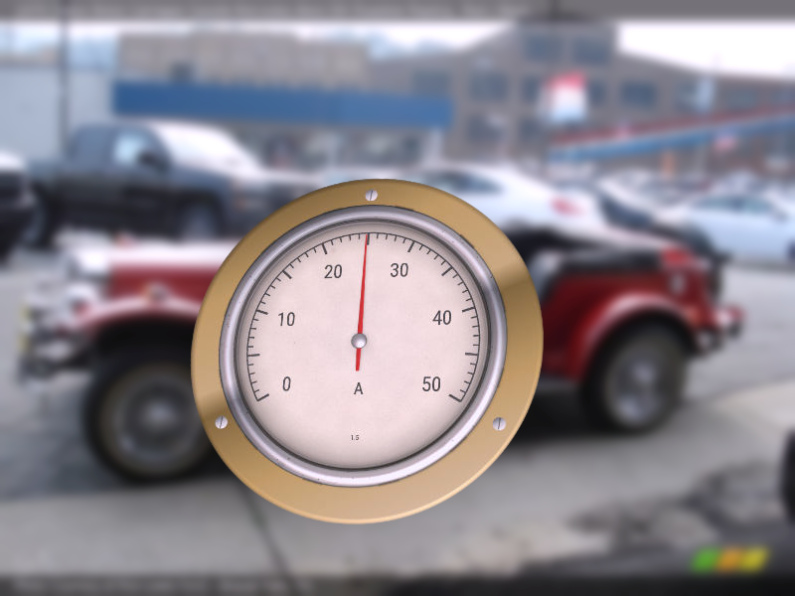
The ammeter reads 25 A
